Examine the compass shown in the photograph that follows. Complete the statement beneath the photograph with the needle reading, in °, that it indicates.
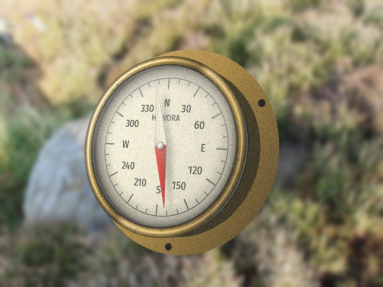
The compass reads 170 °
